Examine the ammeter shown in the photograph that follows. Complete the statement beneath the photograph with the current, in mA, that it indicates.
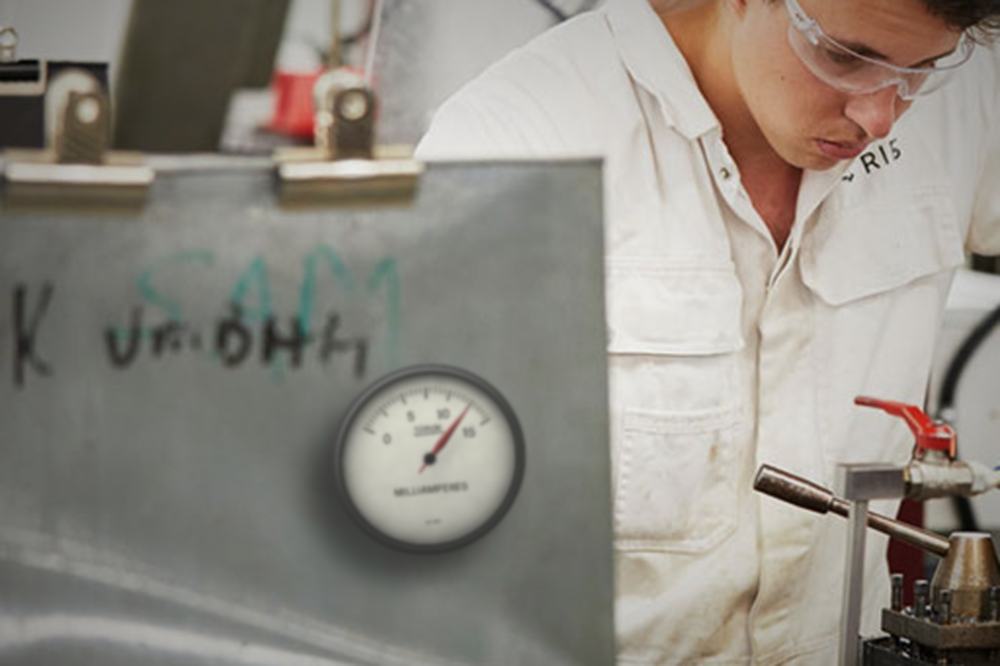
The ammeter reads 12.5 mA
